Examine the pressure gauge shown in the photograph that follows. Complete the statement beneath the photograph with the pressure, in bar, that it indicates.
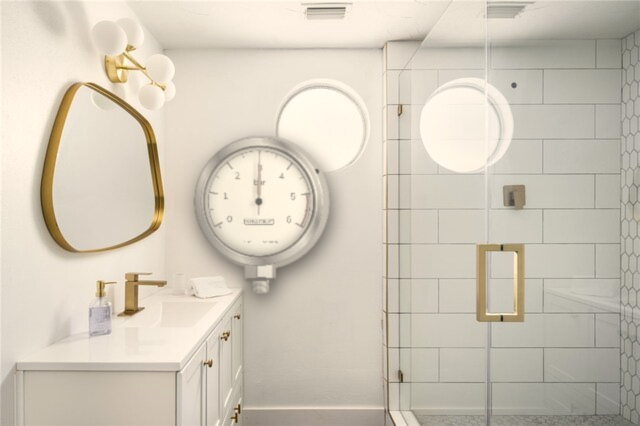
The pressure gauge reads 3 bar
